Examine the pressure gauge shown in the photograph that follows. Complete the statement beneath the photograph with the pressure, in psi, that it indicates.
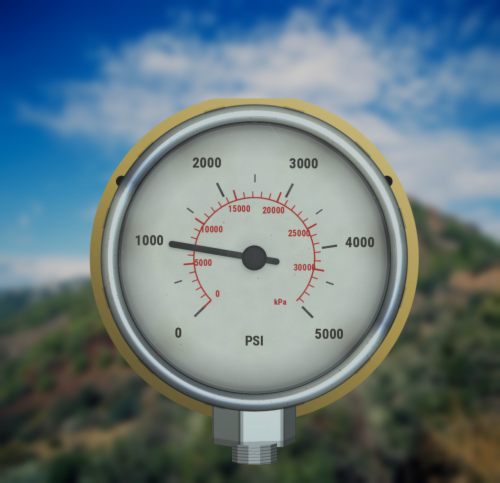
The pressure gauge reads 1000 psi
